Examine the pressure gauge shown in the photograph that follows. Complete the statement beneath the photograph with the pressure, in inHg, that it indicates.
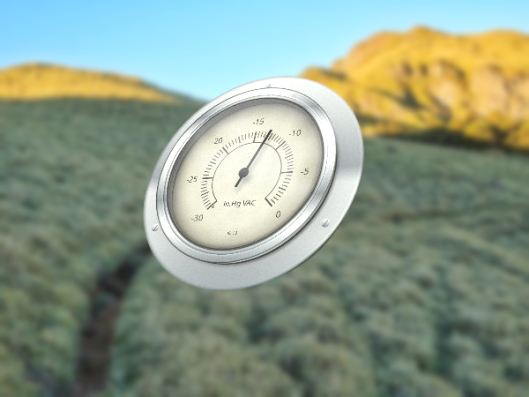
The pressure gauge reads -12.5 inHg
